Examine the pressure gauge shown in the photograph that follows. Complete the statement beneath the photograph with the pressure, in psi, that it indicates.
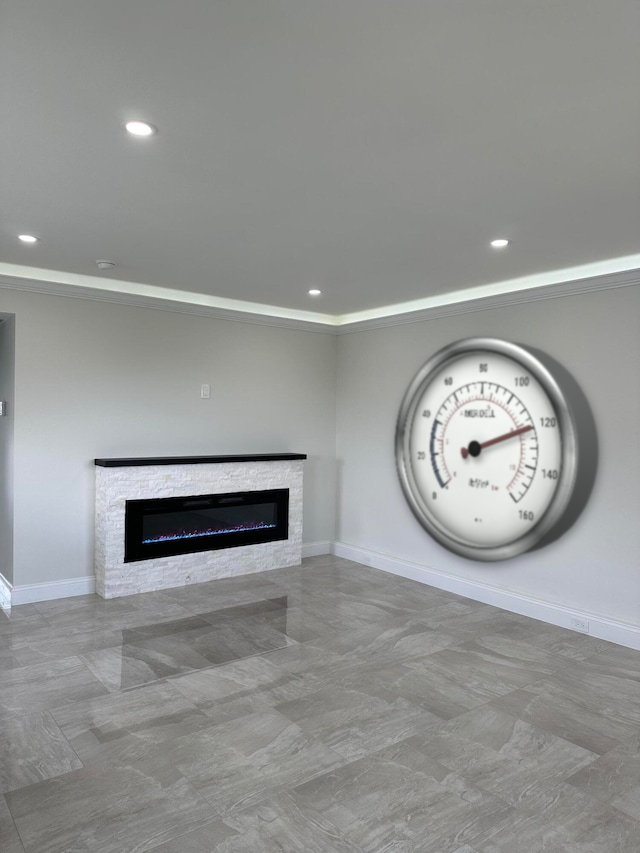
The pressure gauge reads 120 psi
